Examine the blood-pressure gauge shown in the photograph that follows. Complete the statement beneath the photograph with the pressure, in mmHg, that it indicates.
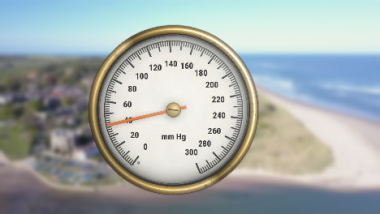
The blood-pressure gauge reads 40 mmHg
